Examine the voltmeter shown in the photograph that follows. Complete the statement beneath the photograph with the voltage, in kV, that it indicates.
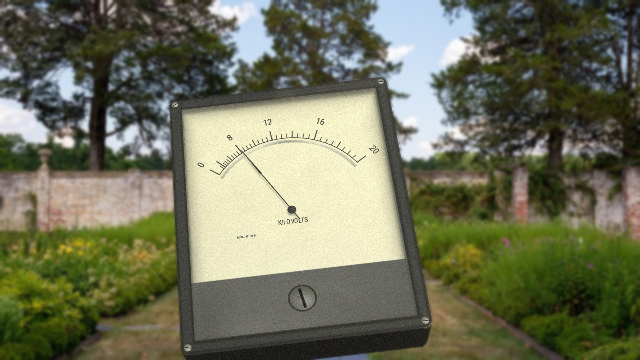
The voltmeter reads 8 kV
